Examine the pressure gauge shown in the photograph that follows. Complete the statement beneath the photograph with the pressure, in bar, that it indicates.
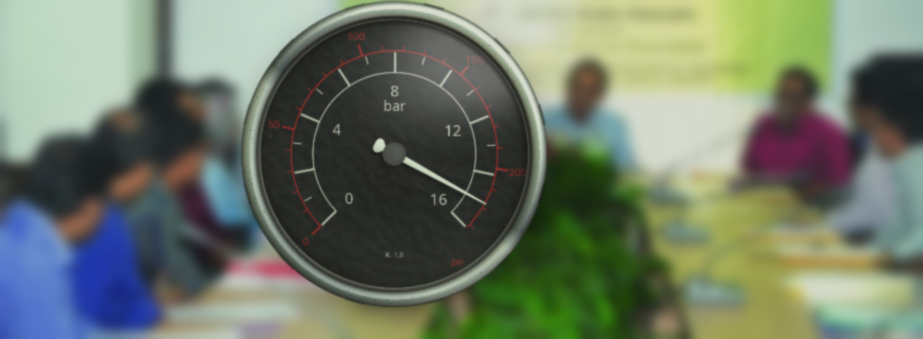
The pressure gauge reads 15 bar
